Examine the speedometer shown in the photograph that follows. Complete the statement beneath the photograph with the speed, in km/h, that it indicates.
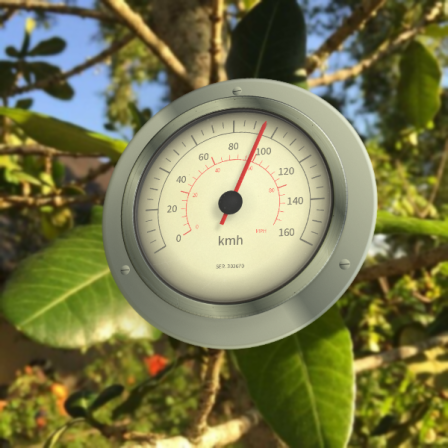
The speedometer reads 95 km/h
